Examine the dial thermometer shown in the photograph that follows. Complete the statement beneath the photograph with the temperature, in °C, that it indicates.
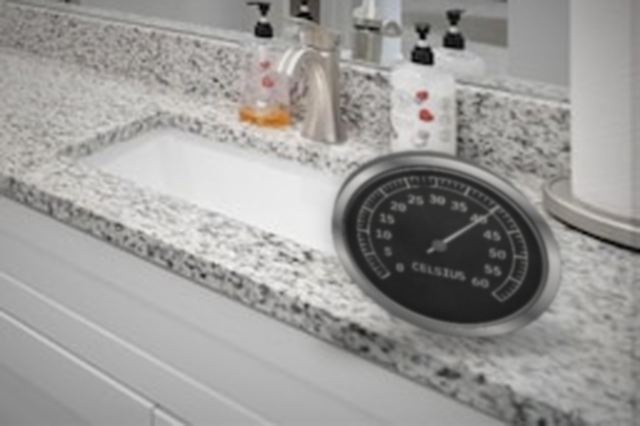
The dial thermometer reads 40 °C
